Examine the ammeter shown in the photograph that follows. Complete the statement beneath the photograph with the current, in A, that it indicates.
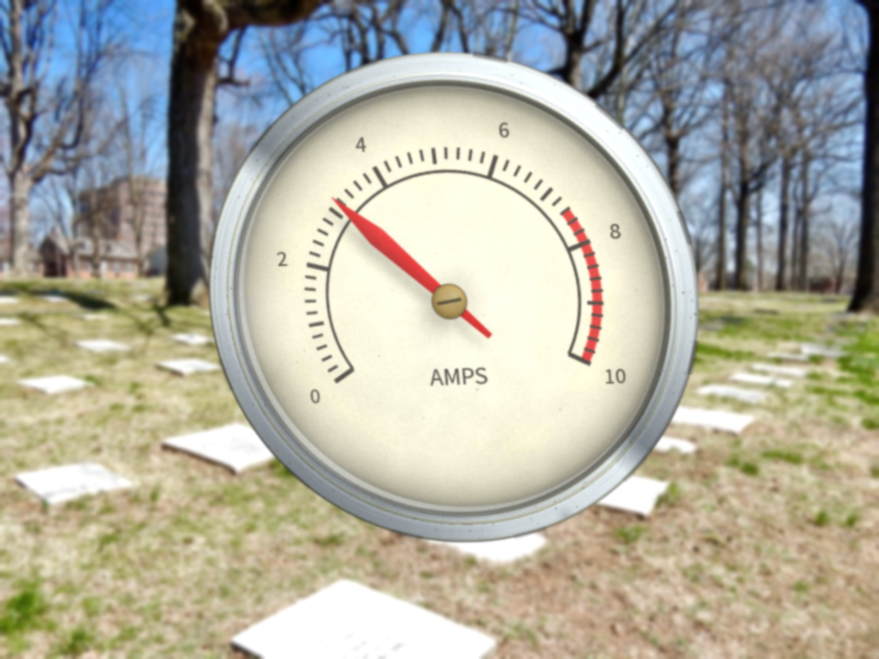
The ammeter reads 3.2 A
